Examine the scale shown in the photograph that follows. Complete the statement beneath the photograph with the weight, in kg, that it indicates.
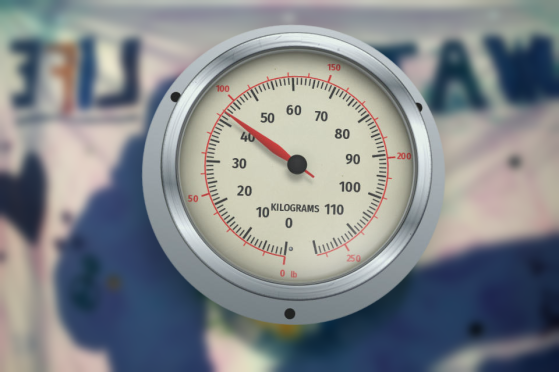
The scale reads 42 kg
